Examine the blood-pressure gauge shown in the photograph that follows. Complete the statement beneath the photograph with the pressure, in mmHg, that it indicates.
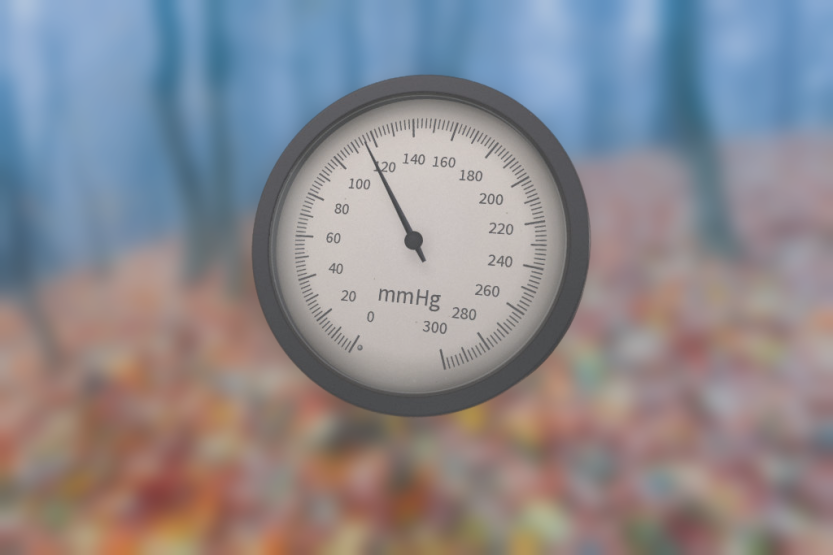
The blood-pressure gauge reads 116 mmHg
